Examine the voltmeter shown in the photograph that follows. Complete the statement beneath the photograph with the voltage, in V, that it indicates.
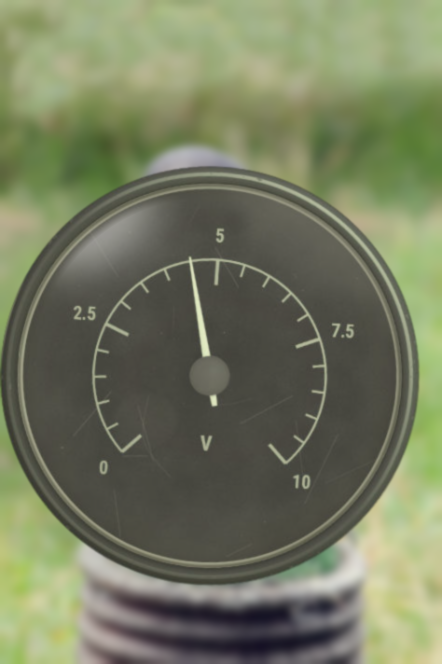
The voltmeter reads 4.5 V
